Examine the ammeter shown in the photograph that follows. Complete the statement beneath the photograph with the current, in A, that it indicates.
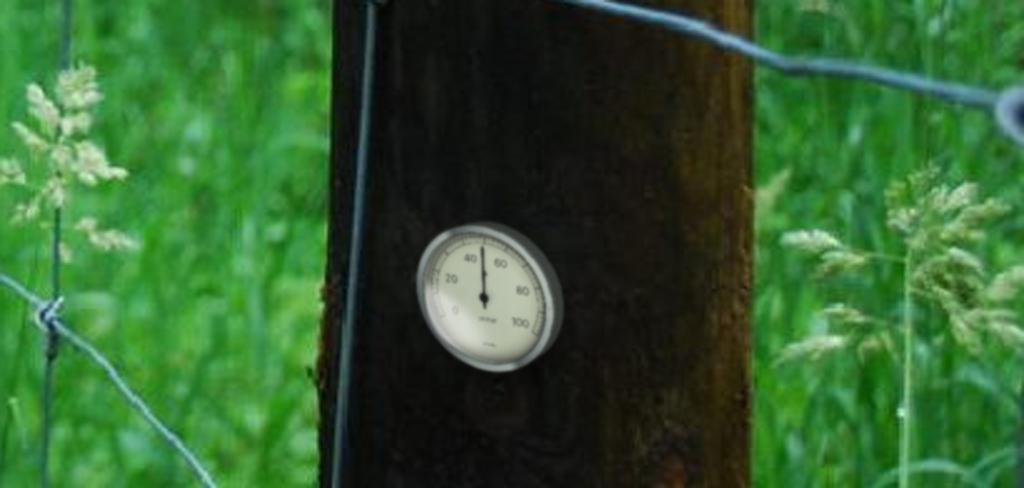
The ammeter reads 50 A
